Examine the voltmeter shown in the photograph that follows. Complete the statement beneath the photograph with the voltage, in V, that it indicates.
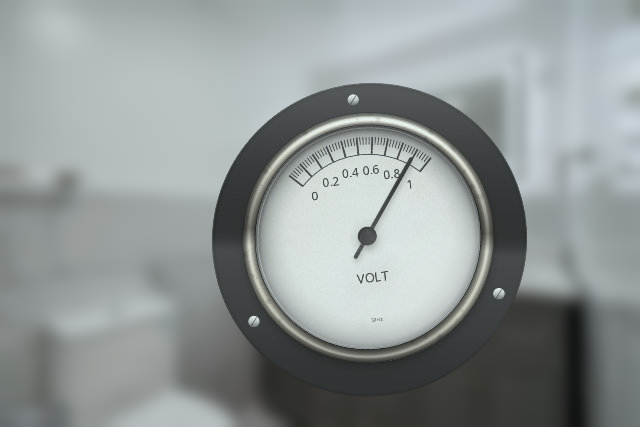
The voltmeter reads 0.9 V
